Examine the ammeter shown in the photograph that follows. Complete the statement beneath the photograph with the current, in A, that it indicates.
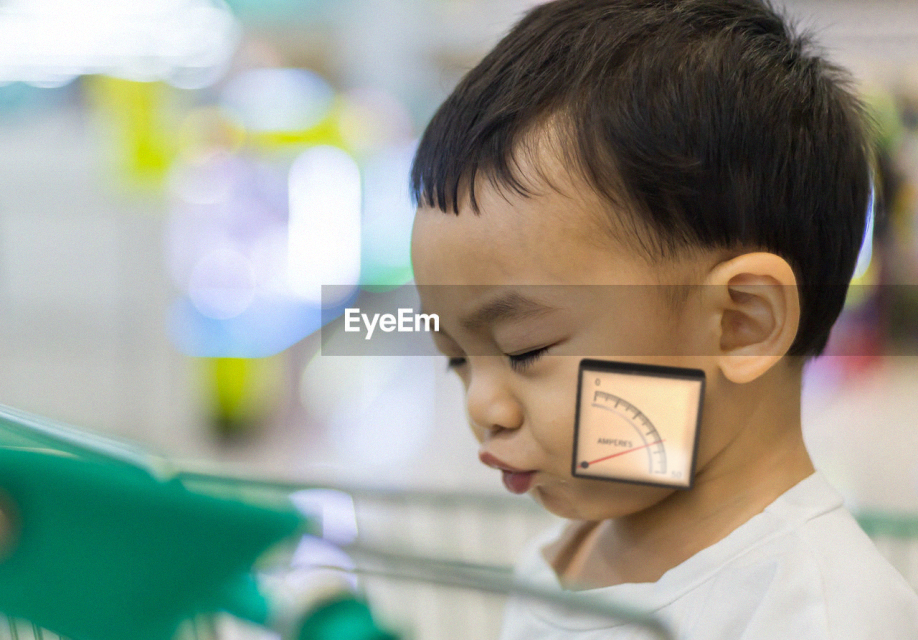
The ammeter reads 35 A
